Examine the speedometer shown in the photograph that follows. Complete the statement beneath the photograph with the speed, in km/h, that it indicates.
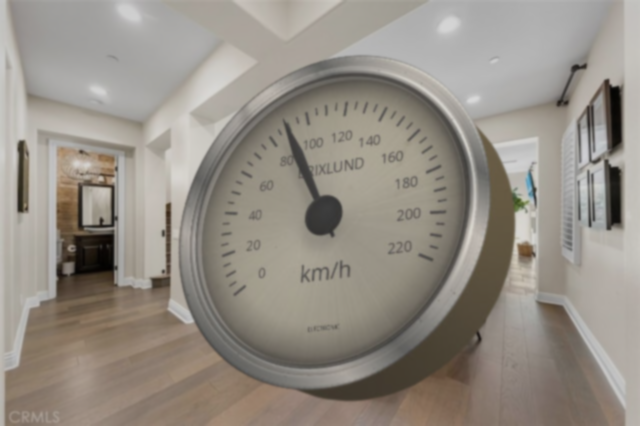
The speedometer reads 90 km/h
